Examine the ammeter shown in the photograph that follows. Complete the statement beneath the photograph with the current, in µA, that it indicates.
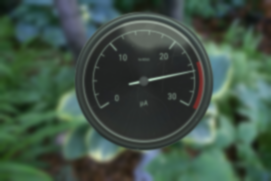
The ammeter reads 25 µA
